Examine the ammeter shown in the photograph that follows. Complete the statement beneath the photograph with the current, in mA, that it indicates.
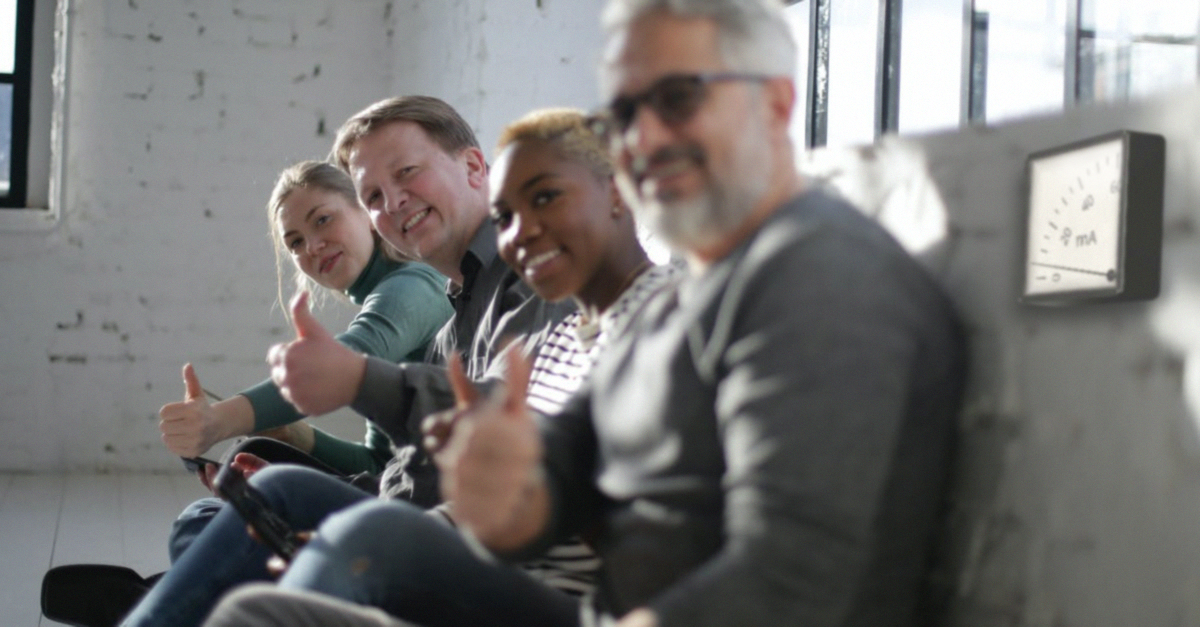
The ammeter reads 5 mA
